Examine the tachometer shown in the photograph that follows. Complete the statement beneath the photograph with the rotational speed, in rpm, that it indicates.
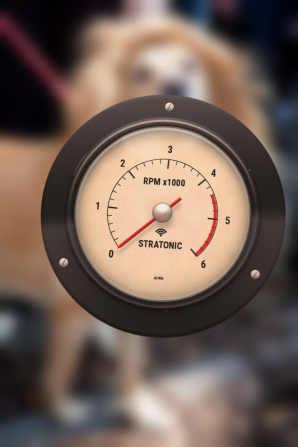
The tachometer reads 0 rpm
